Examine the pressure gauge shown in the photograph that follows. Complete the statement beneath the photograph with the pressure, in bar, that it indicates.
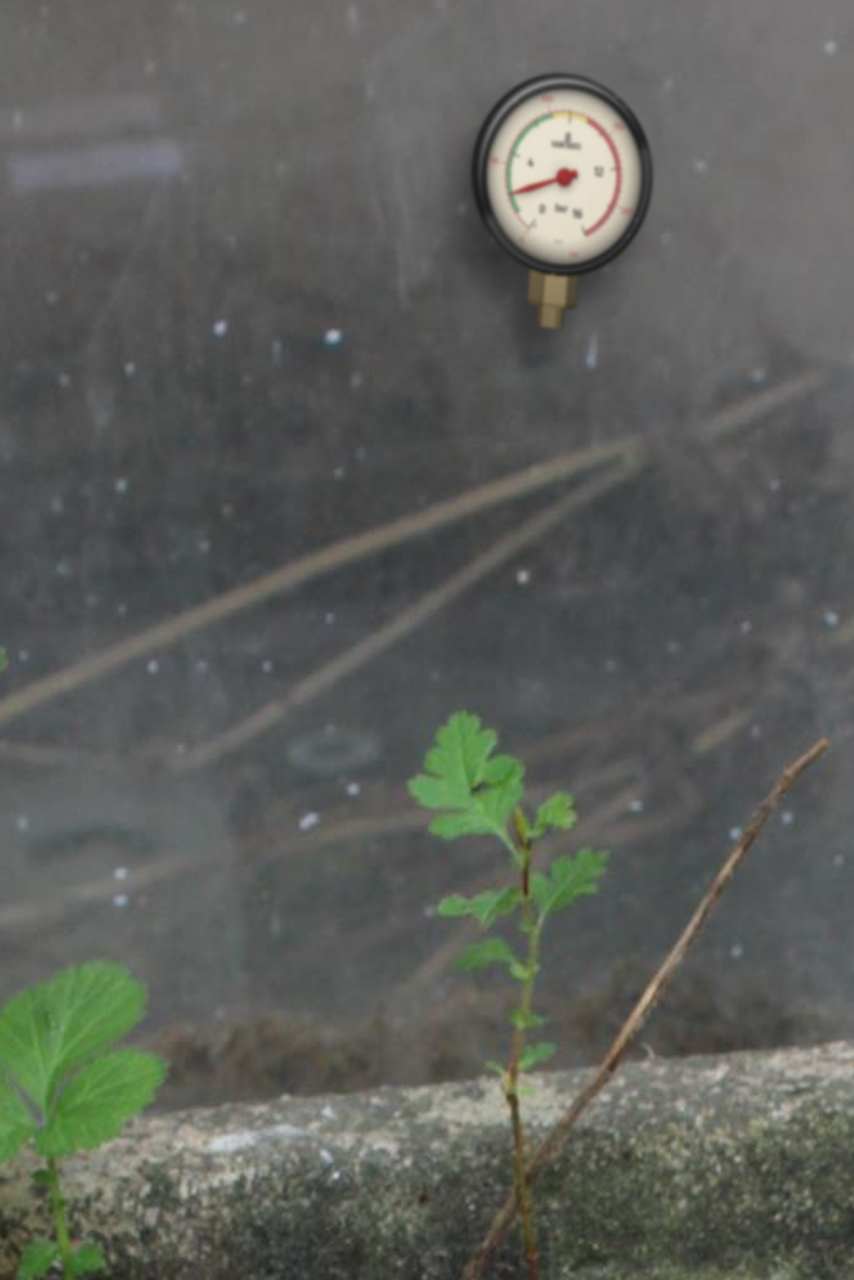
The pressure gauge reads 2 bar
